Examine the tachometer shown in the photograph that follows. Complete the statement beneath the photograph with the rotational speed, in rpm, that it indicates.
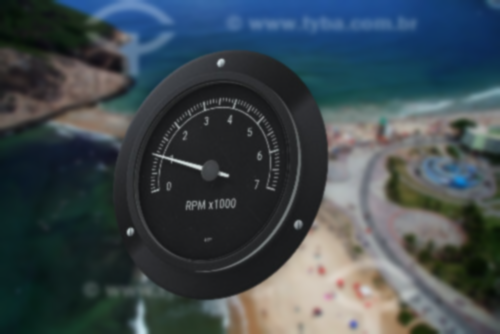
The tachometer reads 1000 rpm
